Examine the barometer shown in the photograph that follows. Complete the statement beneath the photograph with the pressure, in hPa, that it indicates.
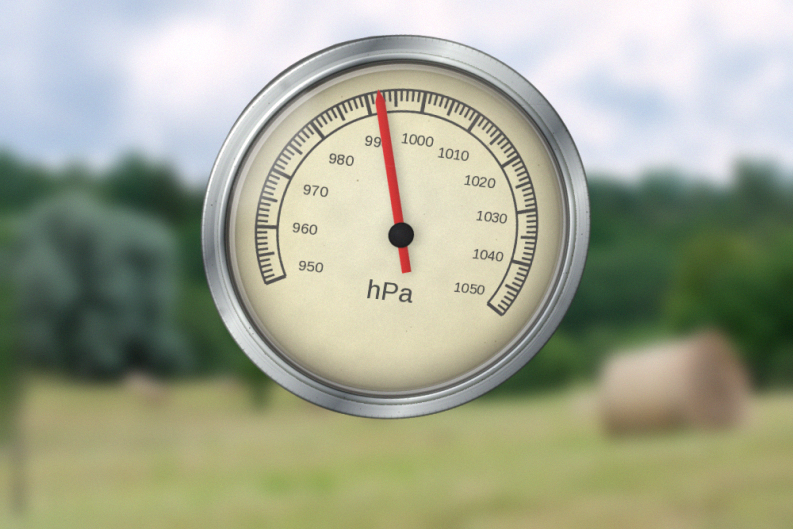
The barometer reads 992 hPa
